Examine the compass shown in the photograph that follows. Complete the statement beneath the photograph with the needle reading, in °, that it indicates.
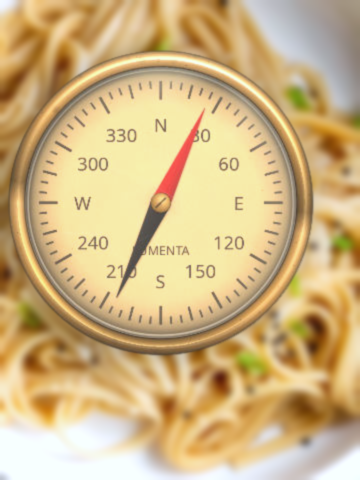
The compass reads 25 °
